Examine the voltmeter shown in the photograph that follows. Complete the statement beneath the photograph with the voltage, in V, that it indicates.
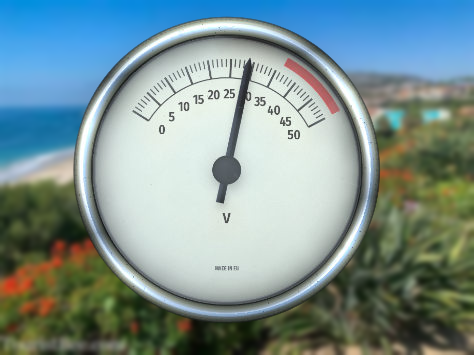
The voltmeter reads 29 V
